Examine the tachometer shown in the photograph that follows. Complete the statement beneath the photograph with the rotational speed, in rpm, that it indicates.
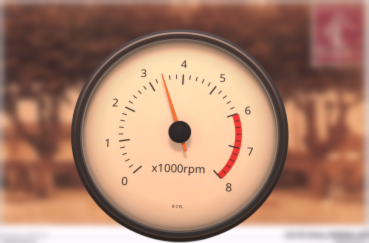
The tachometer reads 3400 rpm
